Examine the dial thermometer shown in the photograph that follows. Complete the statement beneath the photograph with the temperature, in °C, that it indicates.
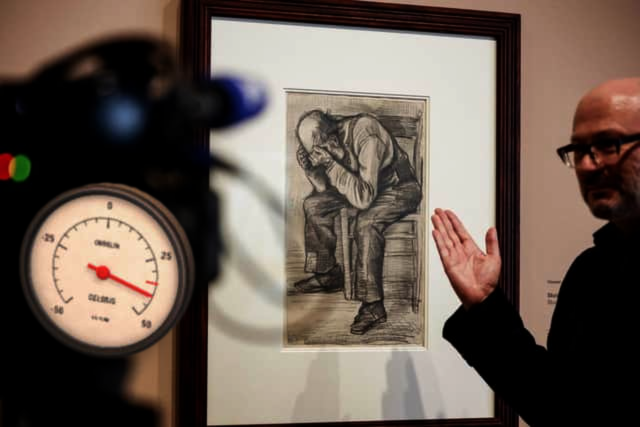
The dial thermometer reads 40 °C
